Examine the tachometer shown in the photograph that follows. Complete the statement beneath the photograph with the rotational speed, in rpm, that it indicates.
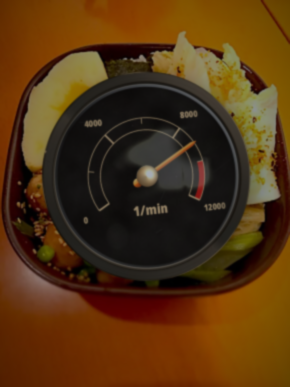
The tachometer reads 9000 rpm
